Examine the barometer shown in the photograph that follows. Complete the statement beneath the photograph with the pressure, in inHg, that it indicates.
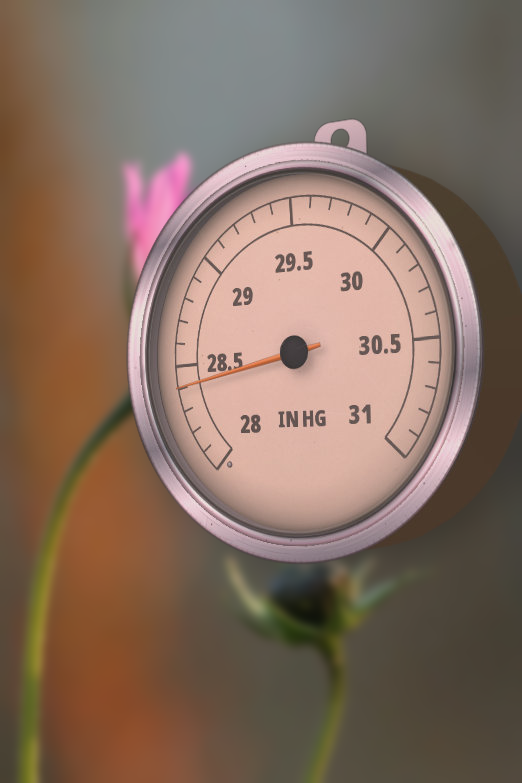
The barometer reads 28.4 inHg
